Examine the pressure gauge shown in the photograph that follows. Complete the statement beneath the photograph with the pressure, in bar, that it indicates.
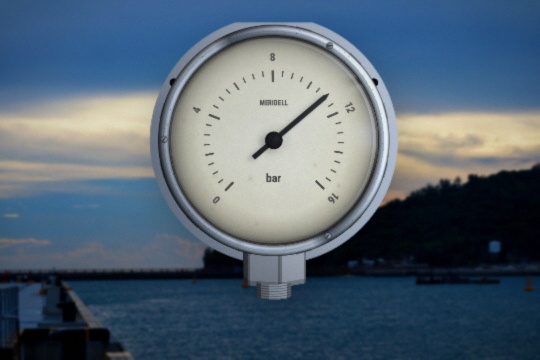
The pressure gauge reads 11 bar
